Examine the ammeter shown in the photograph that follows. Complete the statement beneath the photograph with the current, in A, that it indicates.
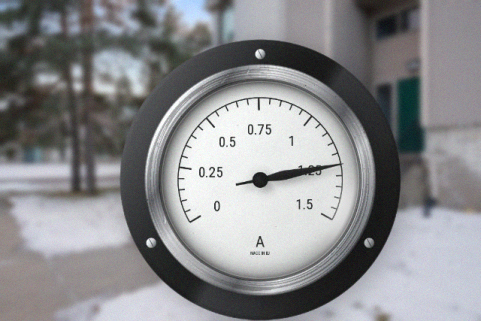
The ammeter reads 1.25 A
